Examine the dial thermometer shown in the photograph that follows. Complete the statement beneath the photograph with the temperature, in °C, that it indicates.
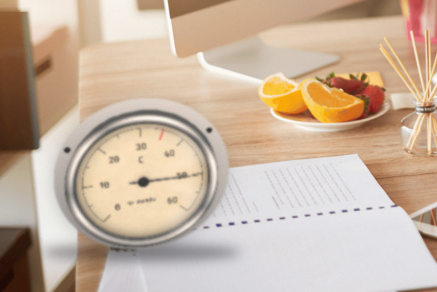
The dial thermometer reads 50 °C
